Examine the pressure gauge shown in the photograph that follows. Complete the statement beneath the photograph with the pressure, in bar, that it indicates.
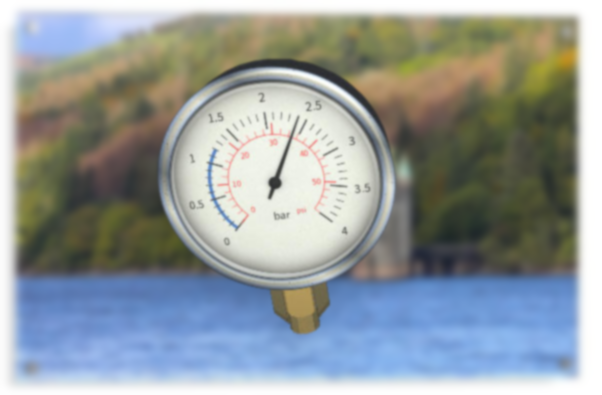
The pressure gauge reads 2.4 bar
